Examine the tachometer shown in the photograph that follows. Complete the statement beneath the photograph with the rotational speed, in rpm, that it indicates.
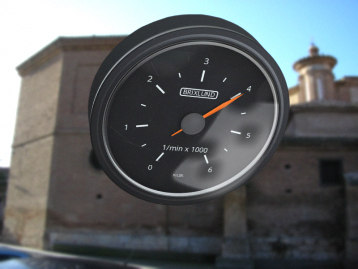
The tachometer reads 4000 rpm
